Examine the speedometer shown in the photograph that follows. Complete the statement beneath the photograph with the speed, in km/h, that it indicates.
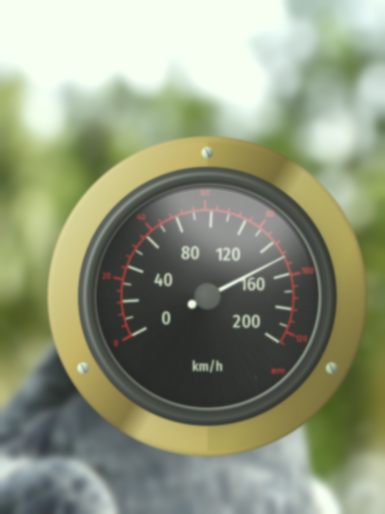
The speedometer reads 150 km/h
